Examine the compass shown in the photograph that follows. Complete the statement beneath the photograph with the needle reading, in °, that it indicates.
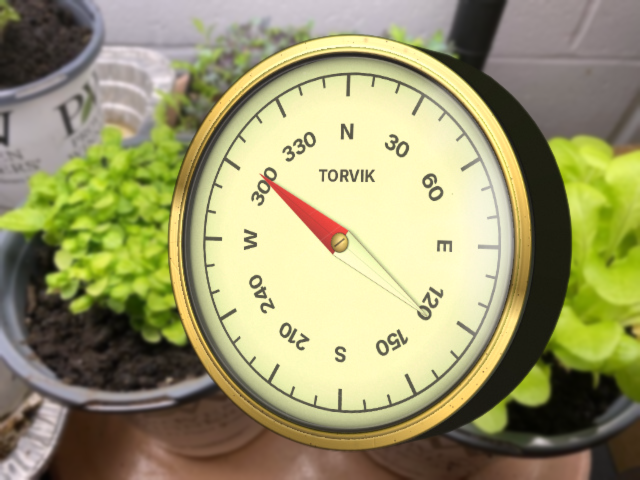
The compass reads 305 °
